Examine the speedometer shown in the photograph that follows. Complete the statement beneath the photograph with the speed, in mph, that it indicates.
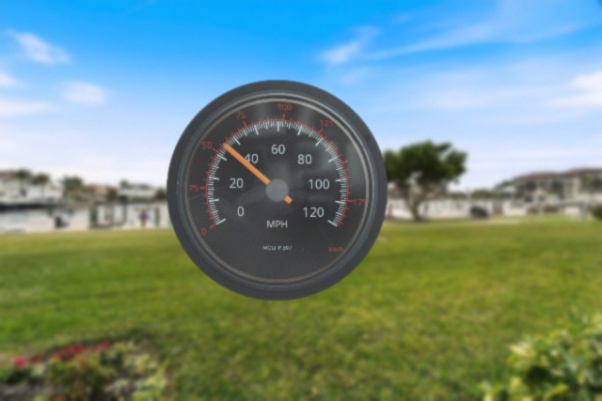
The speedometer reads 35 mph
